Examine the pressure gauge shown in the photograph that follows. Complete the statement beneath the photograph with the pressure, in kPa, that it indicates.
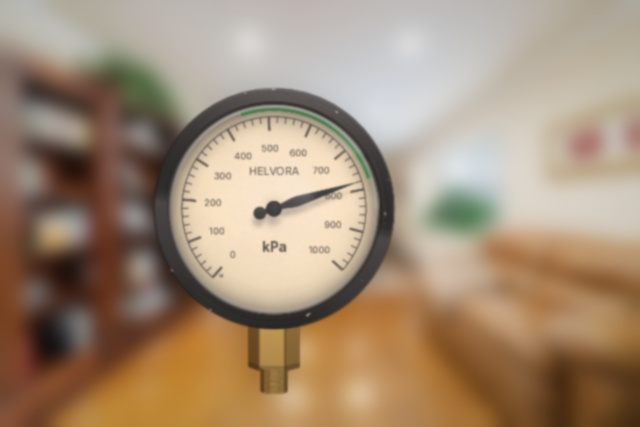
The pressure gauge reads 780 kPa
